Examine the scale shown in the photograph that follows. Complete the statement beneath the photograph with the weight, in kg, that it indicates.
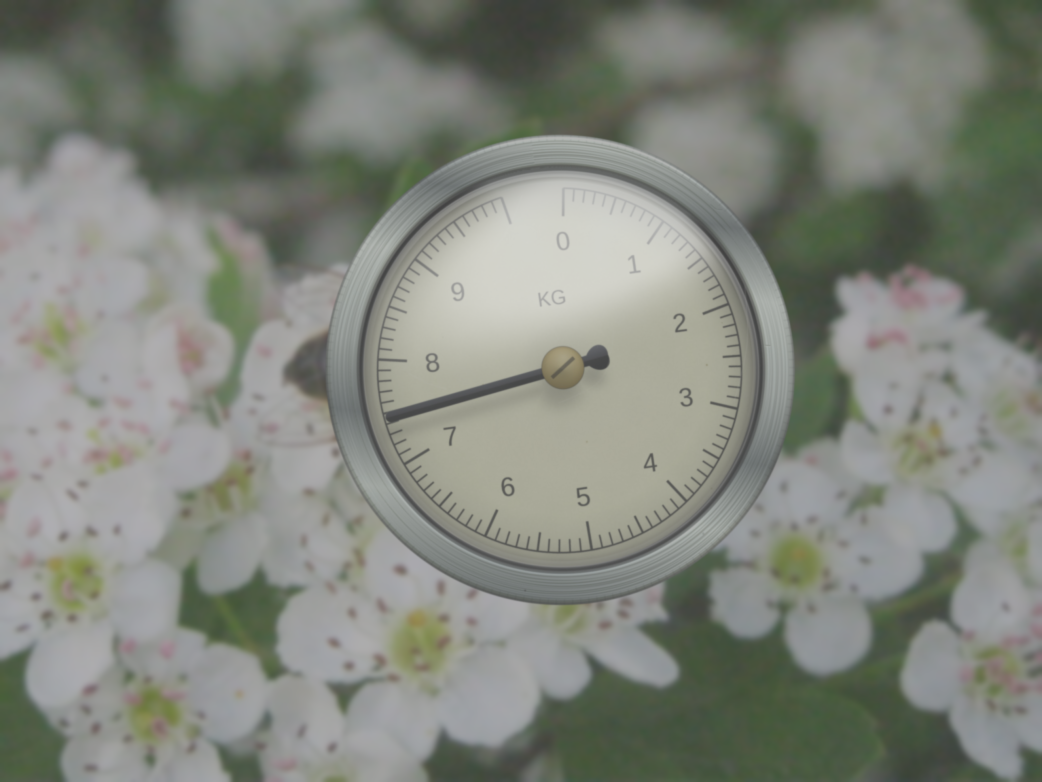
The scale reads 7.45 kg
